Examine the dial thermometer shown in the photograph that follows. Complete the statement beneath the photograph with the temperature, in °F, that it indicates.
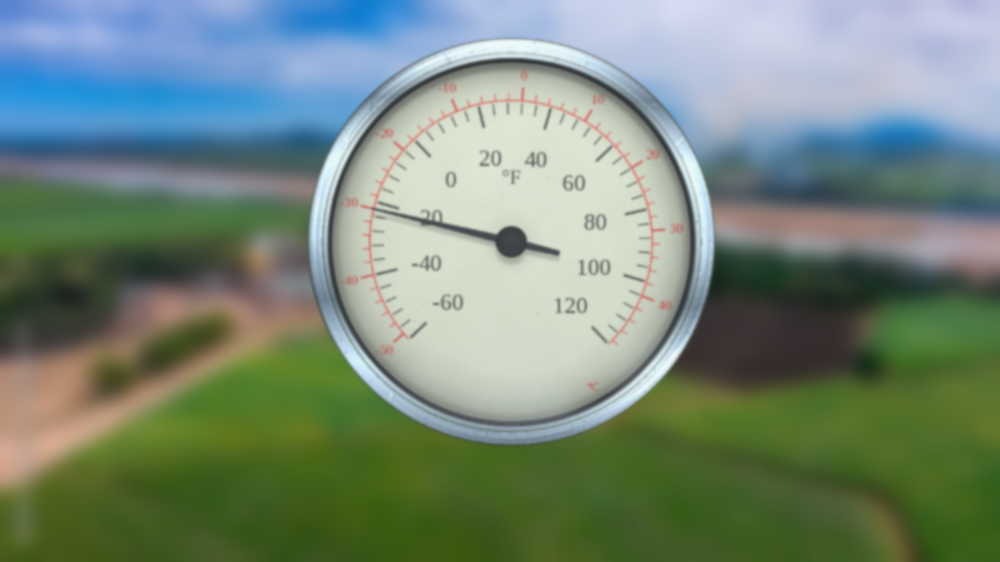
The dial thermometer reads -22 °F
